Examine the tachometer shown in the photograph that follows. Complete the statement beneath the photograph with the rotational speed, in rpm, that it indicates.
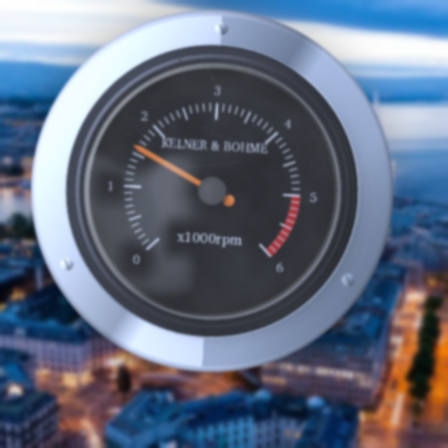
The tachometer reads 1600 rpm
